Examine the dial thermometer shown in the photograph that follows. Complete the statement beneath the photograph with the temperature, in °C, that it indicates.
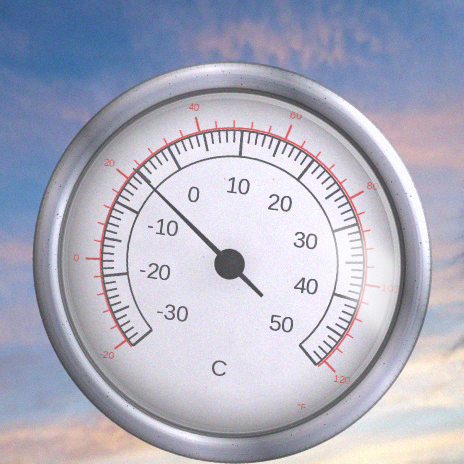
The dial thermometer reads -5 °C
